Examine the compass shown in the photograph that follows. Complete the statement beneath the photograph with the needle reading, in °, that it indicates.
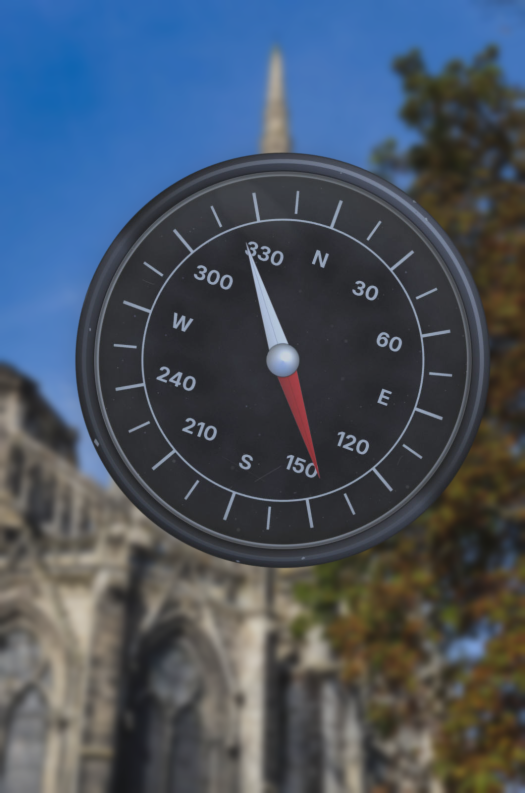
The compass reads 142.5 °
